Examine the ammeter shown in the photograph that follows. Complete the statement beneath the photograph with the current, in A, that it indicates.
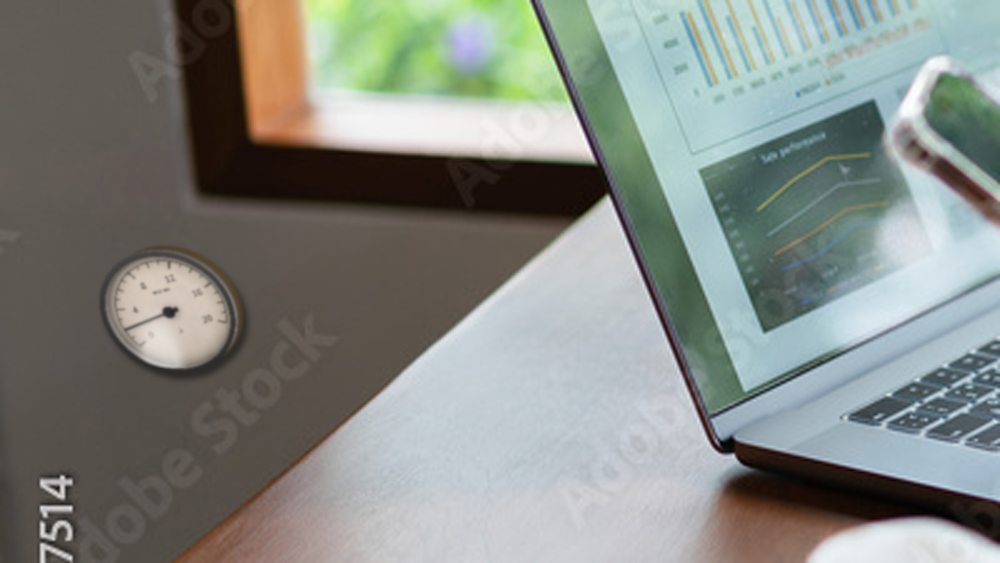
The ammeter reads 2 A
